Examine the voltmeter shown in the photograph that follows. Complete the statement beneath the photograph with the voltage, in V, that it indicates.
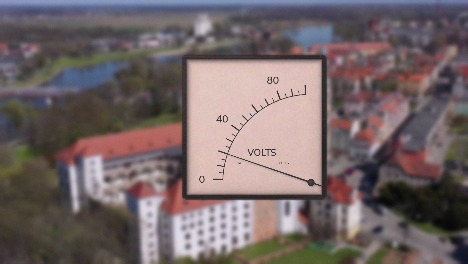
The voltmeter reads 20 V
